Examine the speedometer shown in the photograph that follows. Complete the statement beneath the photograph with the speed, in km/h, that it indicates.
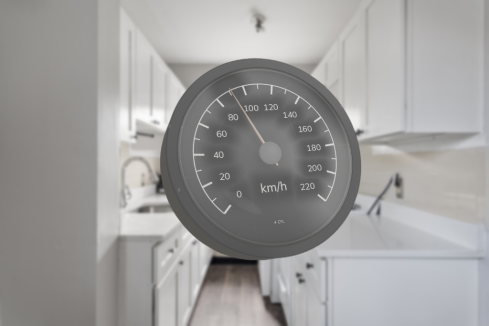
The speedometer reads 90 km/h
